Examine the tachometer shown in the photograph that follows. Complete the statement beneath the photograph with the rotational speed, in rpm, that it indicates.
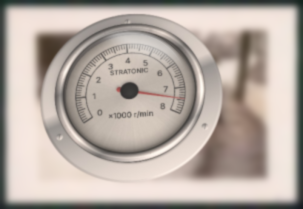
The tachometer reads 7500 rpm
